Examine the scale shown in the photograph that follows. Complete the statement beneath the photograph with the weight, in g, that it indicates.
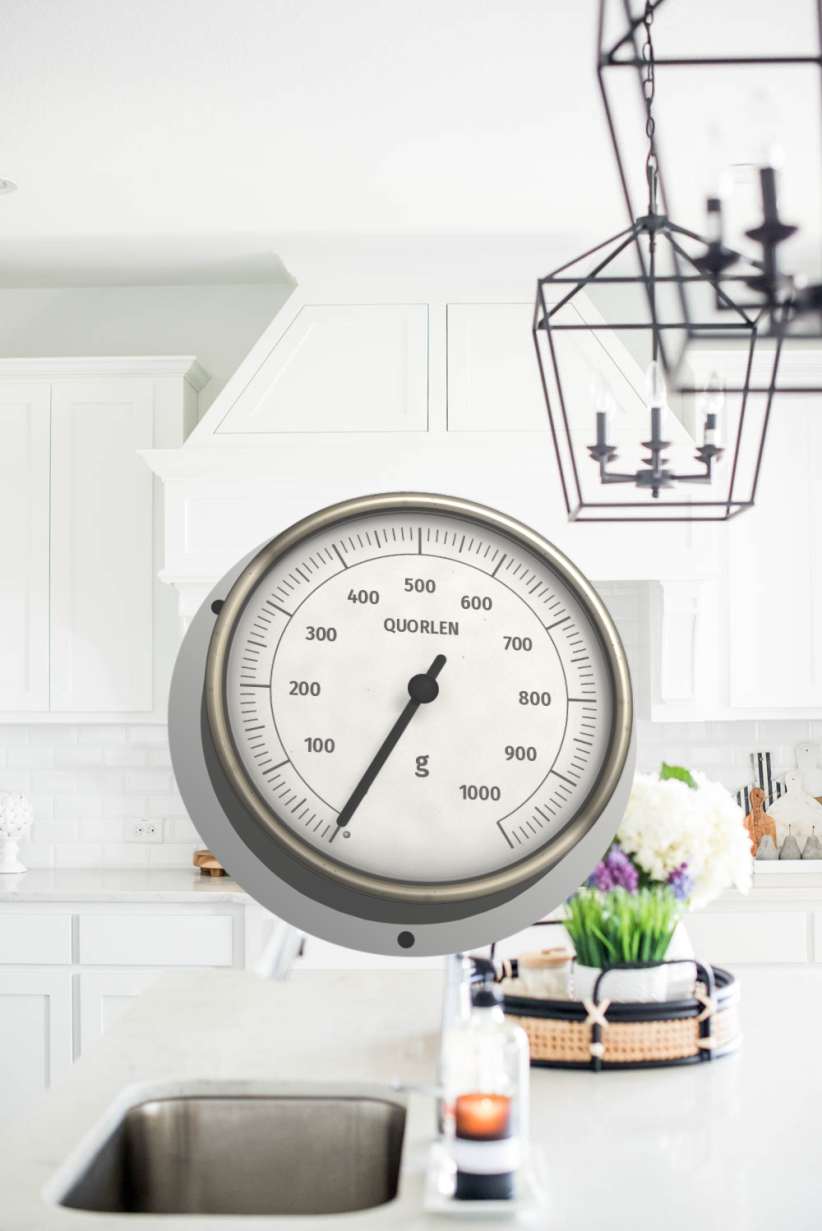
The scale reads 0 g
